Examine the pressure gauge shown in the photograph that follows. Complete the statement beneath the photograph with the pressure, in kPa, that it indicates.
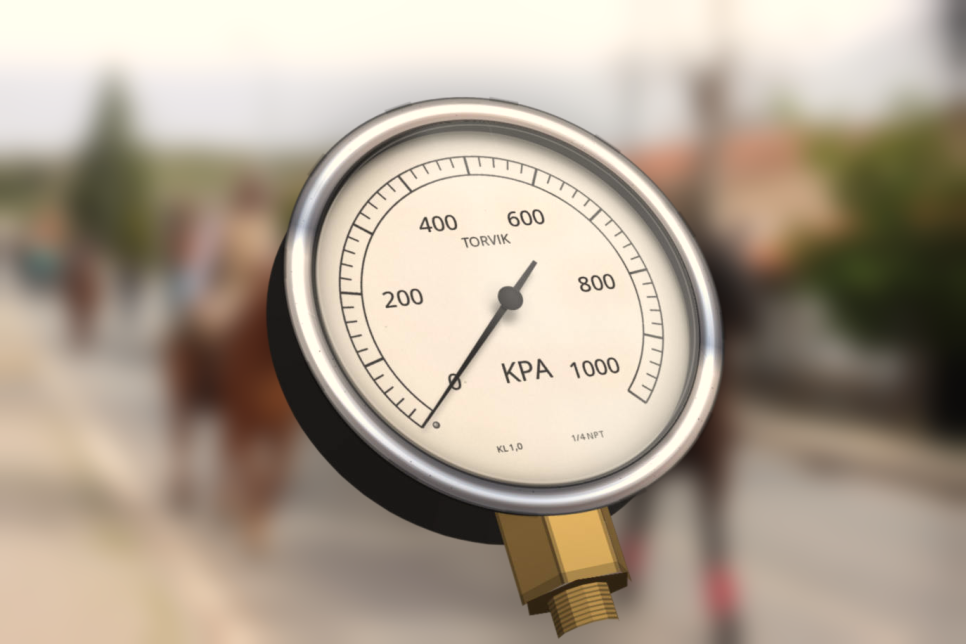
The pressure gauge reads 0 kPa
